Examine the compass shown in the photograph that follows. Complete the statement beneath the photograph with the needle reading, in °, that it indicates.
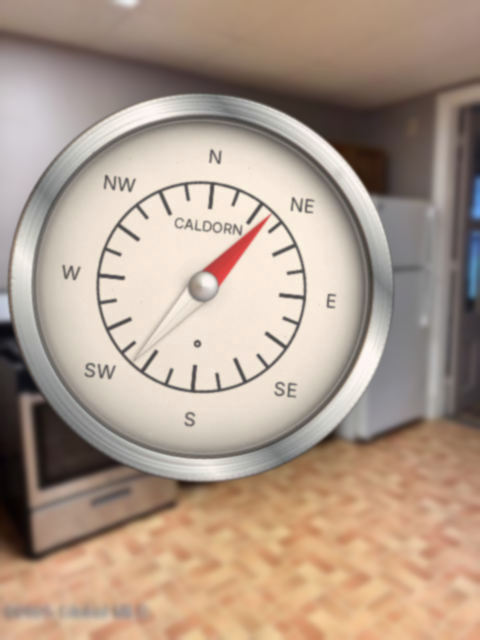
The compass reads 37.5 °
